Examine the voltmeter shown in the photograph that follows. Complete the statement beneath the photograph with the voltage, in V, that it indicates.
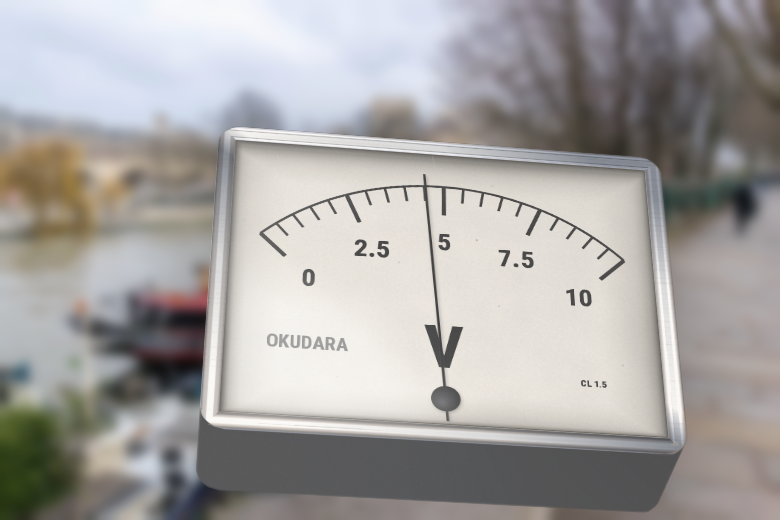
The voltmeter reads 4.5 V
